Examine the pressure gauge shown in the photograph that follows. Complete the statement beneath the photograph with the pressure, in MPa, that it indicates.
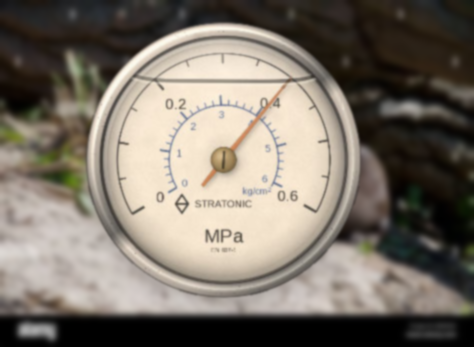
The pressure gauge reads 0.4 MPa
